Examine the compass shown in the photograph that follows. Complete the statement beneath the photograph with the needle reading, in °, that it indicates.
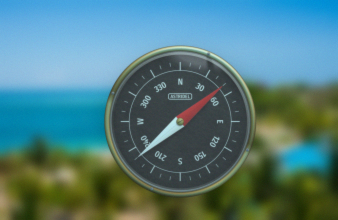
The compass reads 50 °
